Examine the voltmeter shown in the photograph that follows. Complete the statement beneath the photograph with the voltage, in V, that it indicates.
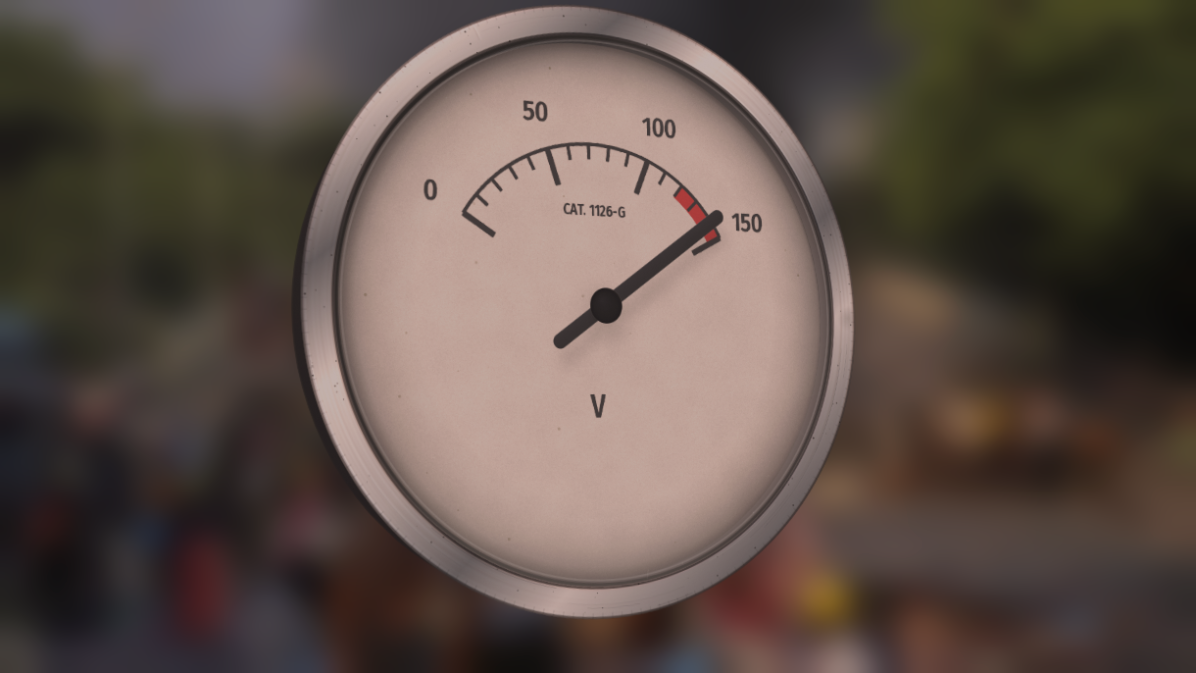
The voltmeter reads 140 V
